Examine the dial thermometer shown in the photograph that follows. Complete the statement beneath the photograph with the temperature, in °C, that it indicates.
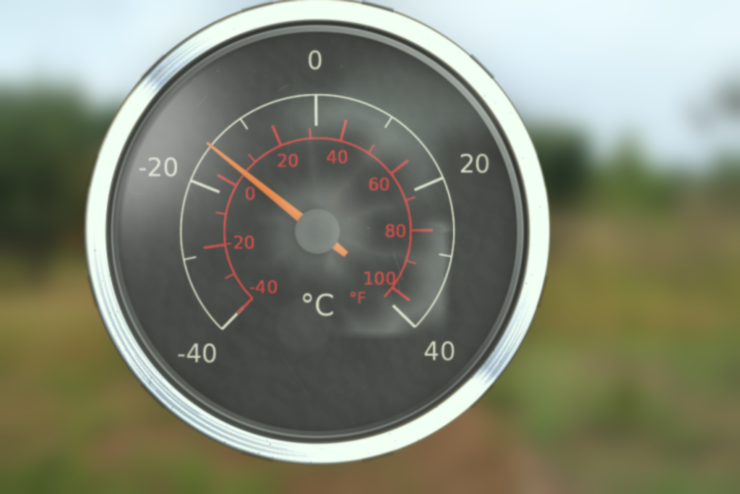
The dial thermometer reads -15 °C
